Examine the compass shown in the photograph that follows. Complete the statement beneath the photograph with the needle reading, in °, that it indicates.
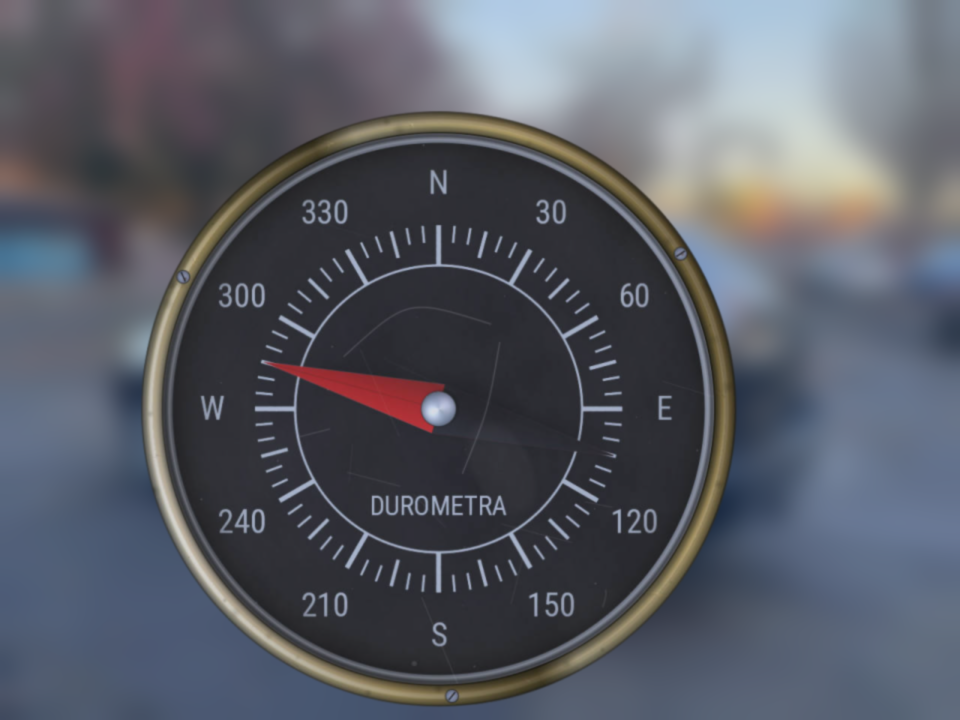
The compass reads 285 °
